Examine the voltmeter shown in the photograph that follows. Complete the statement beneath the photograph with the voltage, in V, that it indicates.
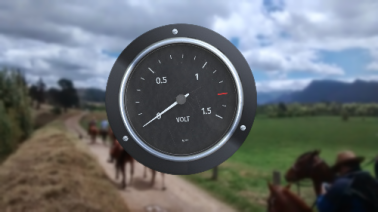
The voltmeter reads 0 V
